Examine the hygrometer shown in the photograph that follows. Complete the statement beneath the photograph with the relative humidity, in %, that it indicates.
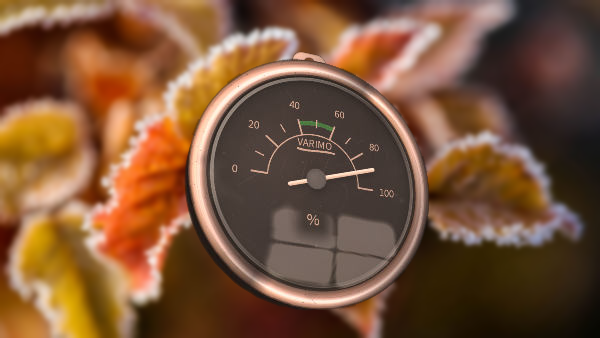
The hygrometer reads 90 %
